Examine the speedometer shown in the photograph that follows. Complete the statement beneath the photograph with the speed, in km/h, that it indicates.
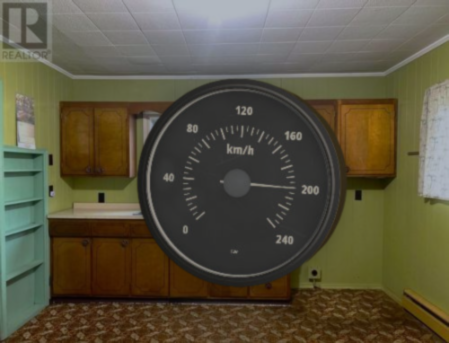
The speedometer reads 200 km/h
